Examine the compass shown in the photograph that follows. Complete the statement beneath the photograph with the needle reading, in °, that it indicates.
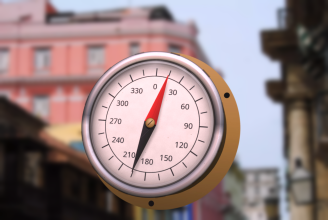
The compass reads 15 °
